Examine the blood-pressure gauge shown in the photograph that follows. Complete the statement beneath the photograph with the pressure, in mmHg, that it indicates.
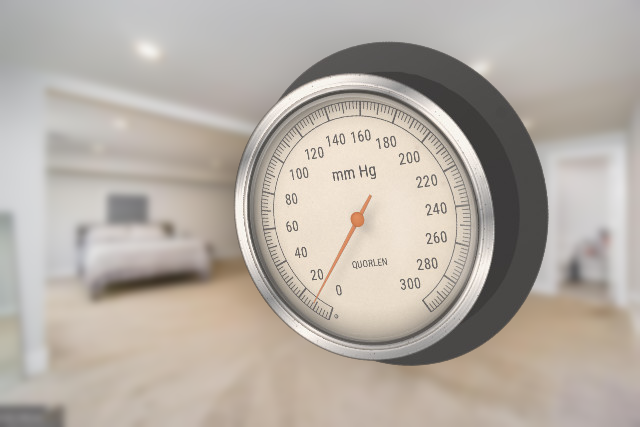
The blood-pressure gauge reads 10 mmHg
